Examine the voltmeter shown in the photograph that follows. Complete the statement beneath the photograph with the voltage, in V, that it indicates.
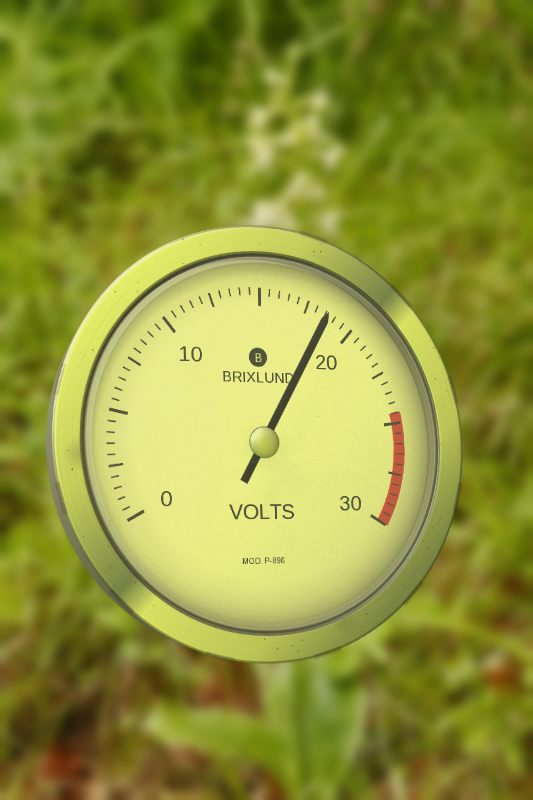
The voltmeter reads 18.5 V
